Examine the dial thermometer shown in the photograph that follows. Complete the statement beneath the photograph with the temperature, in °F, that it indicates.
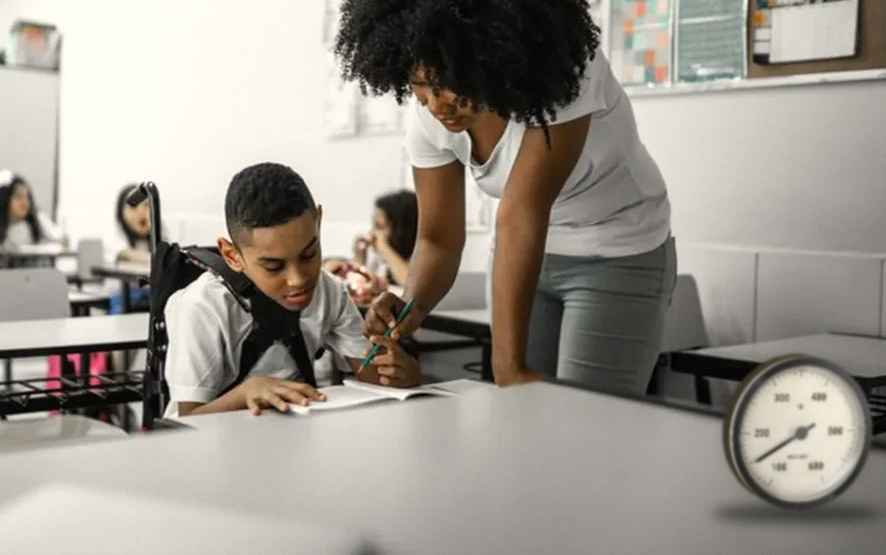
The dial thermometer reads 150 °F
